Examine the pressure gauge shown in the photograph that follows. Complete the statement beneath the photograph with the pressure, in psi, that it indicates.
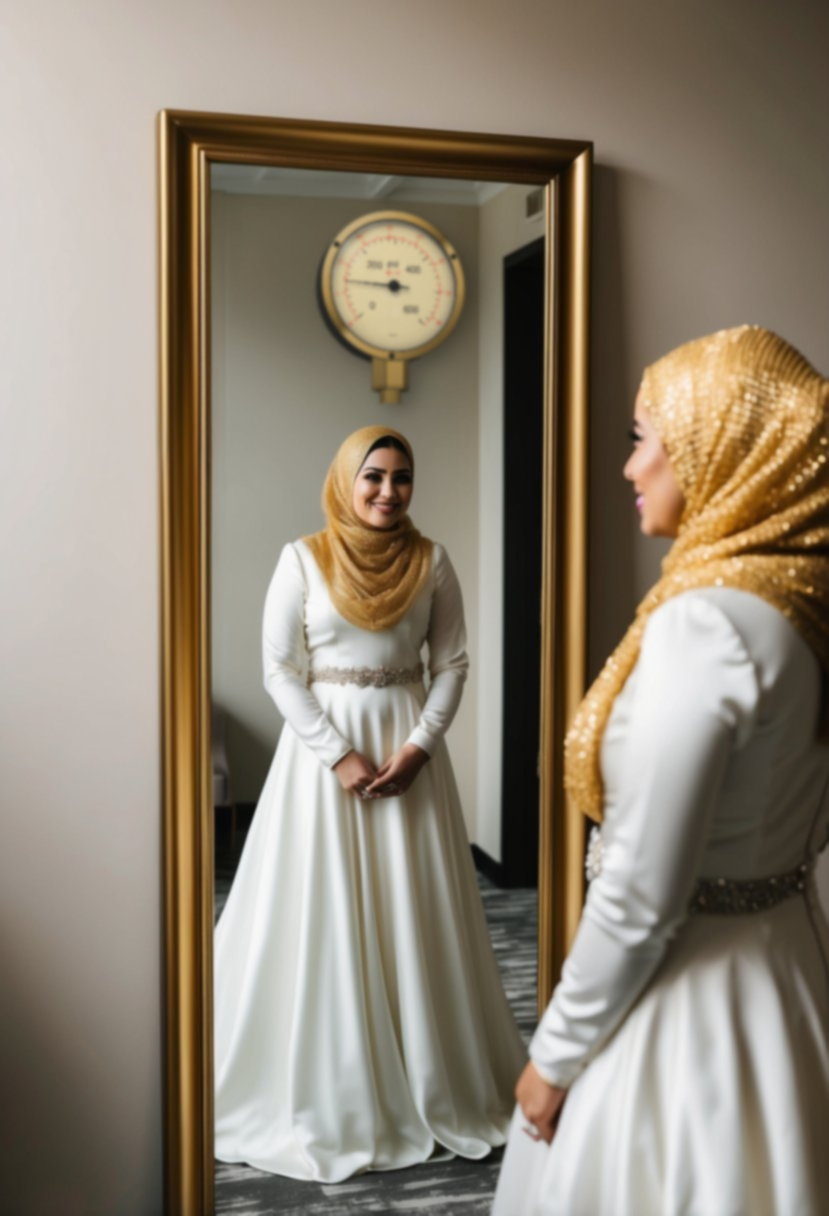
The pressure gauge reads 100 psi
